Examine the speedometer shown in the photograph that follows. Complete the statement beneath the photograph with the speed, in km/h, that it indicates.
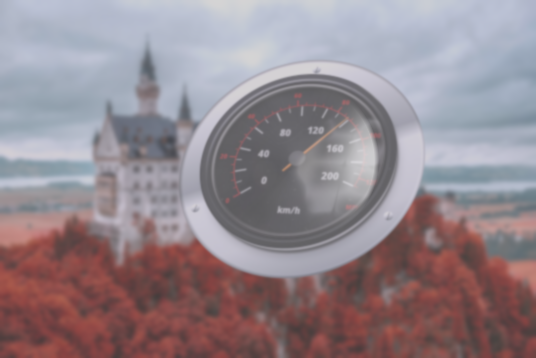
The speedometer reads 140 km/h
